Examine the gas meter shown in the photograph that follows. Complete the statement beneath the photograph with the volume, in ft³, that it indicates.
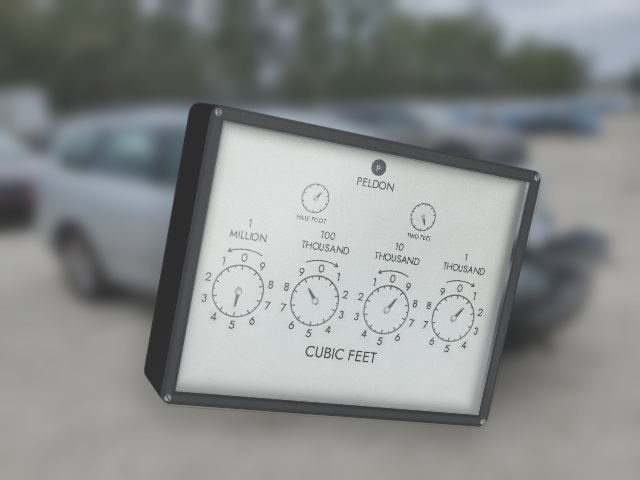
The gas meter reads 489100 ft³
